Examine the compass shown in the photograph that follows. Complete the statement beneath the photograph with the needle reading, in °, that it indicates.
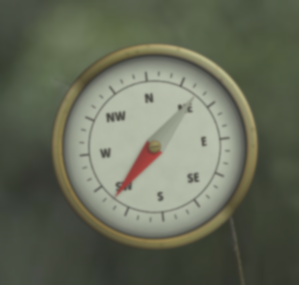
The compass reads 225 °
